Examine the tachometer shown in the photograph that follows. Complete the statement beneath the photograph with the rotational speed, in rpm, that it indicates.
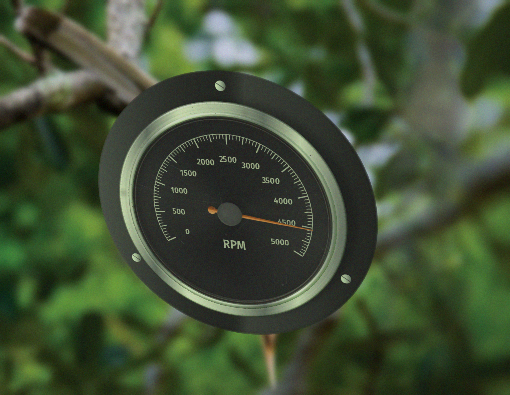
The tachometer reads 4500 rpm
